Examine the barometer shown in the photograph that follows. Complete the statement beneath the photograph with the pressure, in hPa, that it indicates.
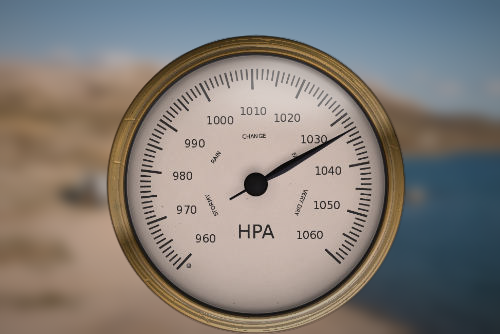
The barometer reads 1033 hPa
